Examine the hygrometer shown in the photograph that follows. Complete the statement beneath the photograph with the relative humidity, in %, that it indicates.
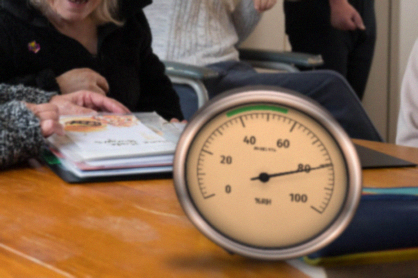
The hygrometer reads 80 %
